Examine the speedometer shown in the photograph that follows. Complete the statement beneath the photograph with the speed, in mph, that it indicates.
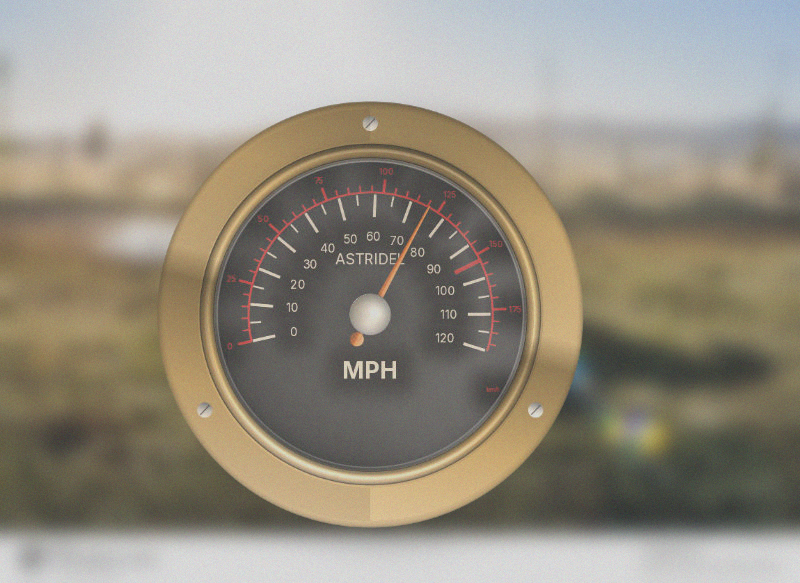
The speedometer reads 75 mph
